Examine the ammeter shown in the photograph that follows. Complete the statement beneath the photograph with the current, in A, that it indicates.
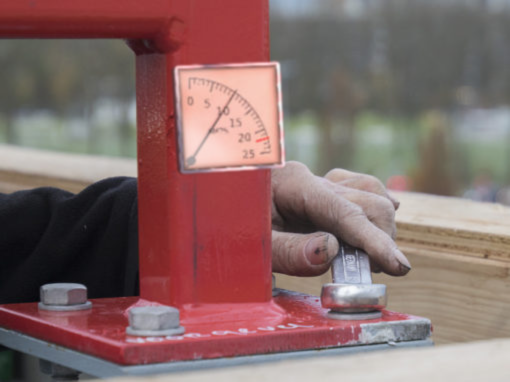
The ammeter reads 10 A
